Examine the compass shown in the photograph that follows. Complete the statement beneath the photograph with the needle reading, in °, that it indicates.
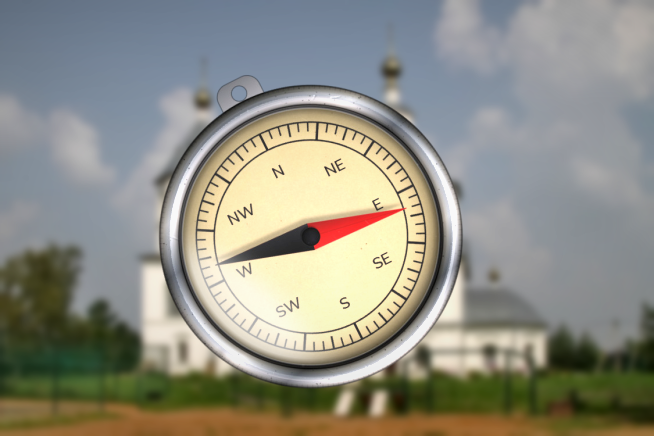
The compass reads 100 °
